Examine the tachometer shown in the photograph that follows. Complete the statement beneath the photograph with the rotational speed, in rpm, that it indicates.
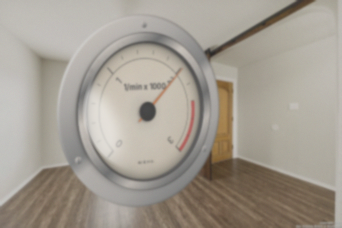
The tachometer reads 2000 rpm
